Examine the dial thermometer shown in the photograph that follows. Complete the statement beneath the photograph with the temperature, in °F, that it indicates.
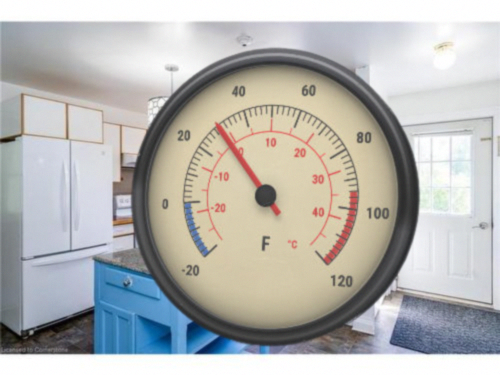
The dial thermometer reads 30 °F
